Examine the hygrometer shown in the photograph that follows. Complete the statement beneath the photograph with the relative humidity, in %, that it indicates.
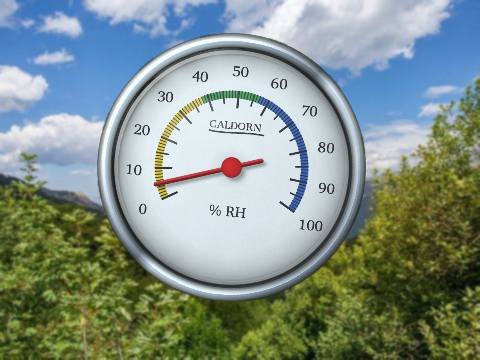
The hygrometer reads 5 %
